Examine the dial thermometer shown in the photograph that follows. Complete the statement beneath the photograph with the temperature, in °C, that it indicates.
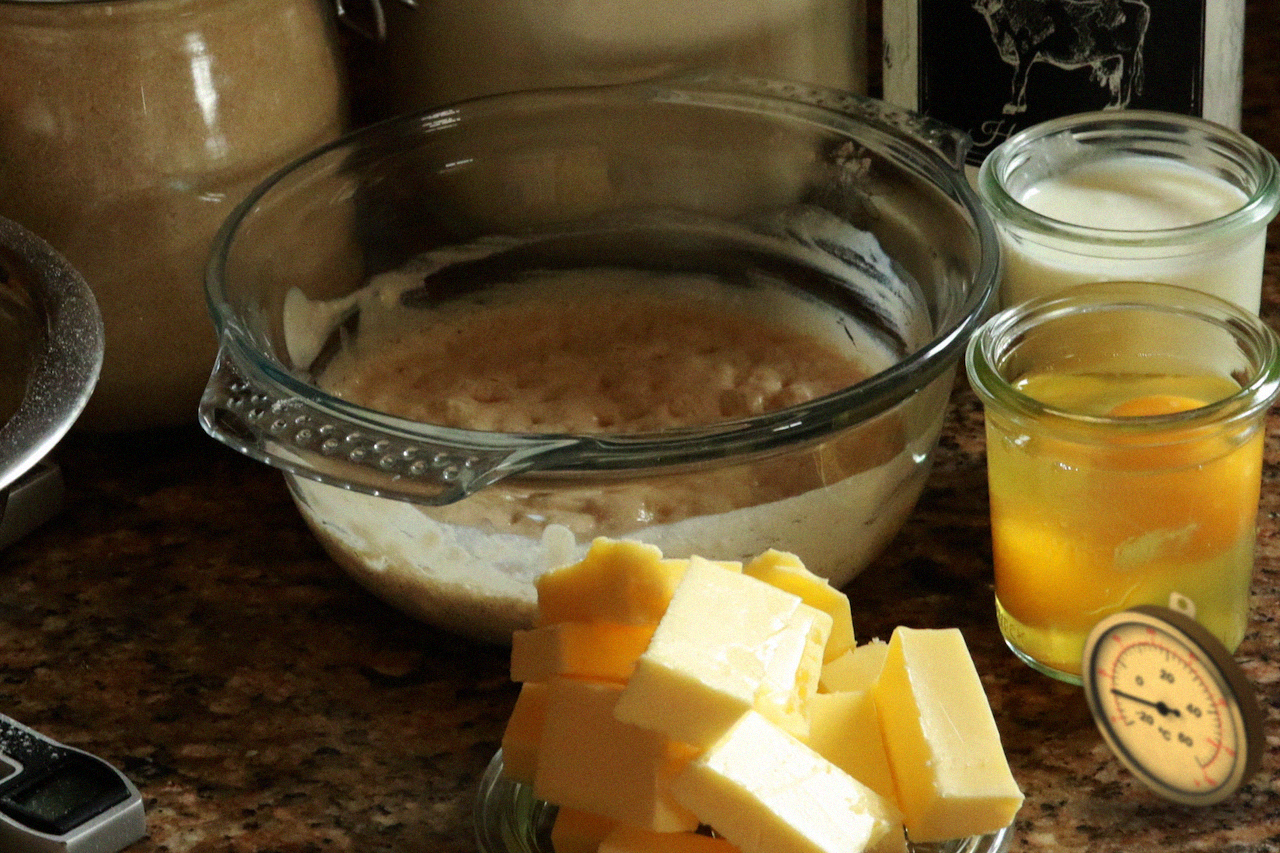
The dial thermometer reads -10 °C
